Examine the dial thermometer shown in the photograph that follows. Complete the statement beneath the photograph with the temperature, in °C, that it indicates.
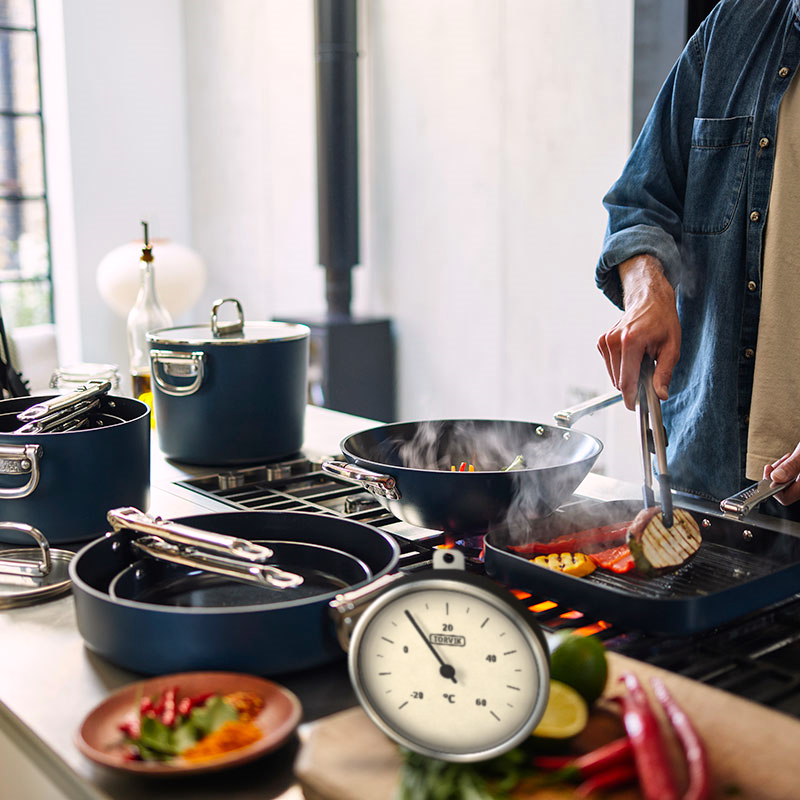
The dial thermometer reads 10 °C
